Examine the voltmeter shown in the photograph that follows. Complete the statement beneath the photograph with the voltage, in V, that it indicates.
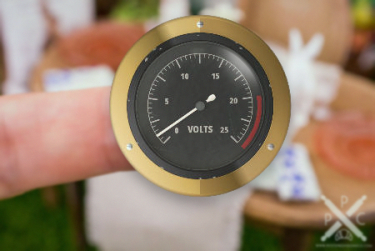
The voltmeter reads 1 V
